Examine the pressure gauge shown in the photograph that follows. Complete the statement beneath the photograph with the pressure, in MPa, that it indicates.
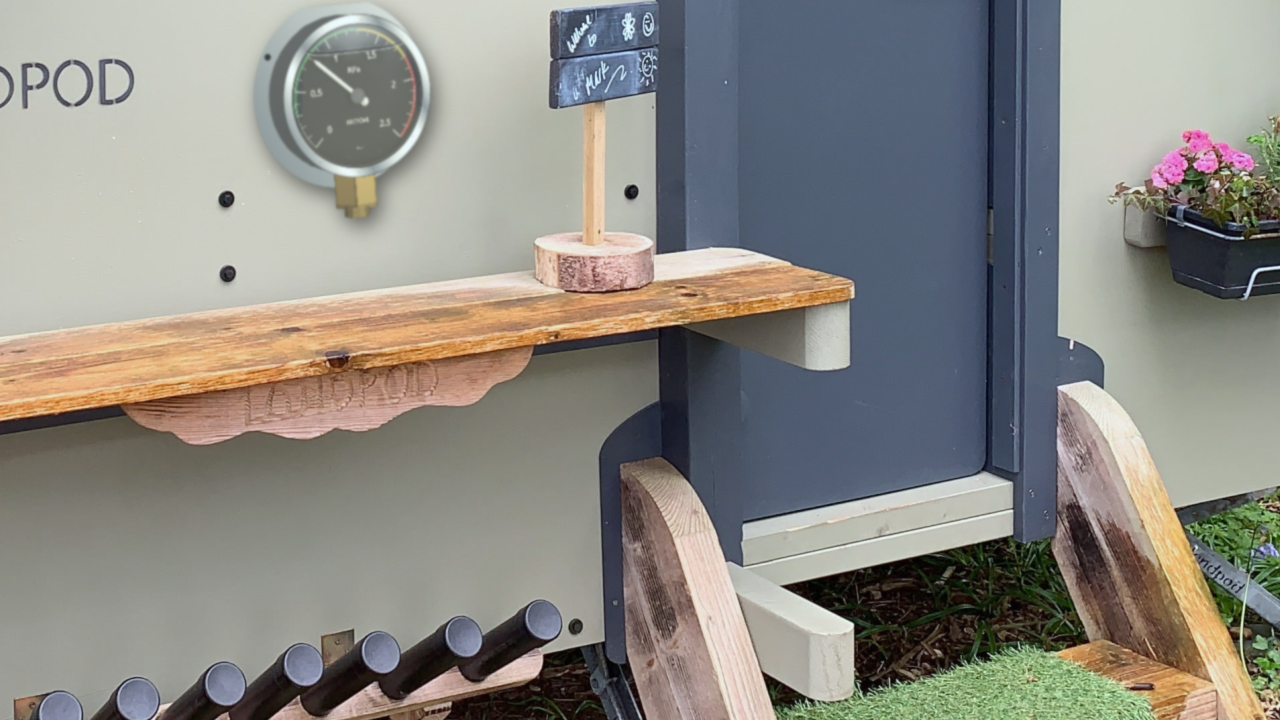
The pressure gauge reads 0.8 MPa
